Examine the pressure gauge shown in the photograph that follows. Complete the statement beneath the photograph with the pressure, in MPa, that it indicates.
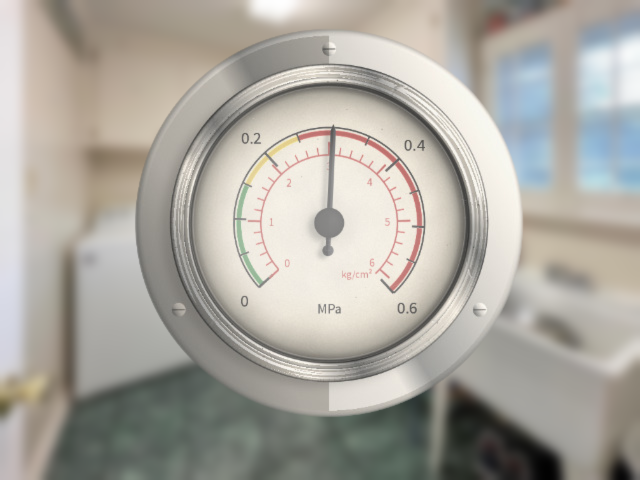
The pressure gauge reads 0.3 MPa
